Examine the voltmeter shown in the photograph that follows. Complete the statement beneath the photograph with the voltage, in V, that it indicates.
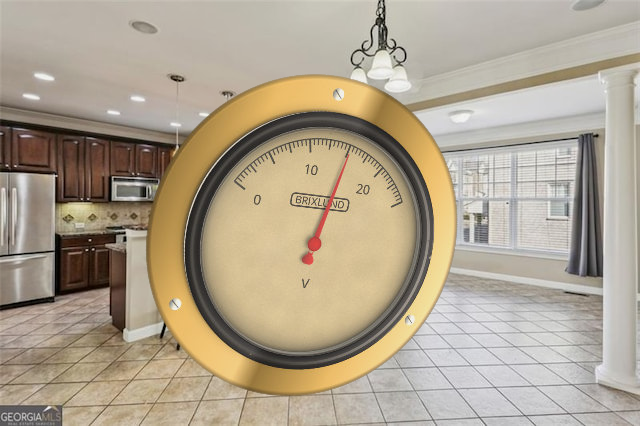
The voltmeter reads 15 V
